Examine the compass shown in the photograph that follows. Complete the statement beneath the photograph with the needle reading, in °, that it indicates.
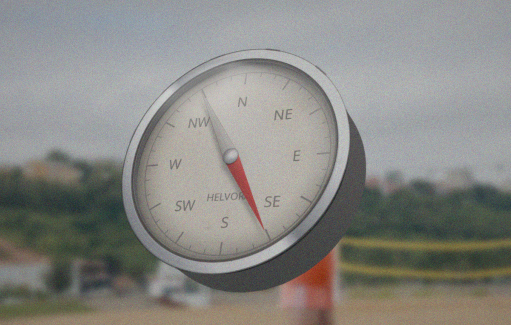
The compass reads 150 °
